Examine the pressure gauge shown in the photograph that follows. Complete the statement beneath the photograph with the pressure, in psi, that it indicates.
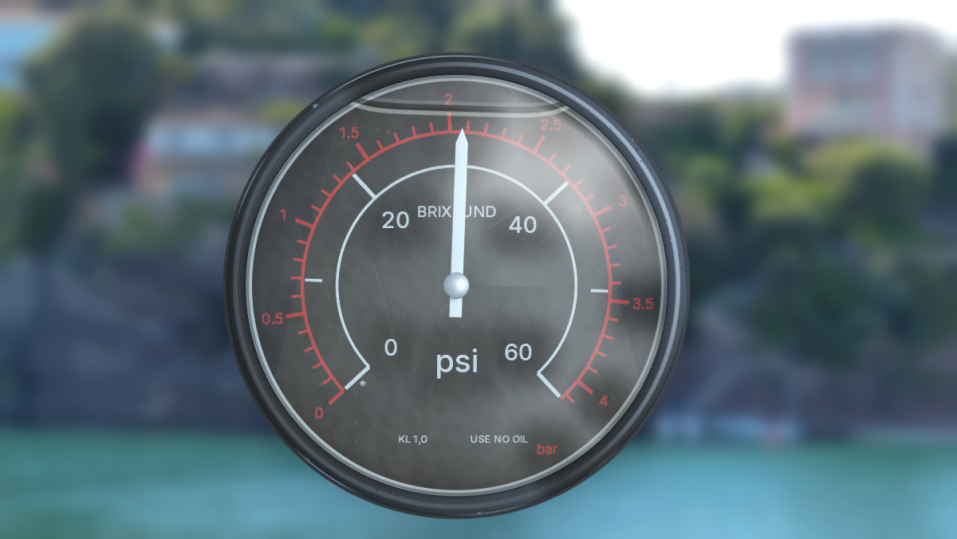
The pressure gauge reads 30 psi
